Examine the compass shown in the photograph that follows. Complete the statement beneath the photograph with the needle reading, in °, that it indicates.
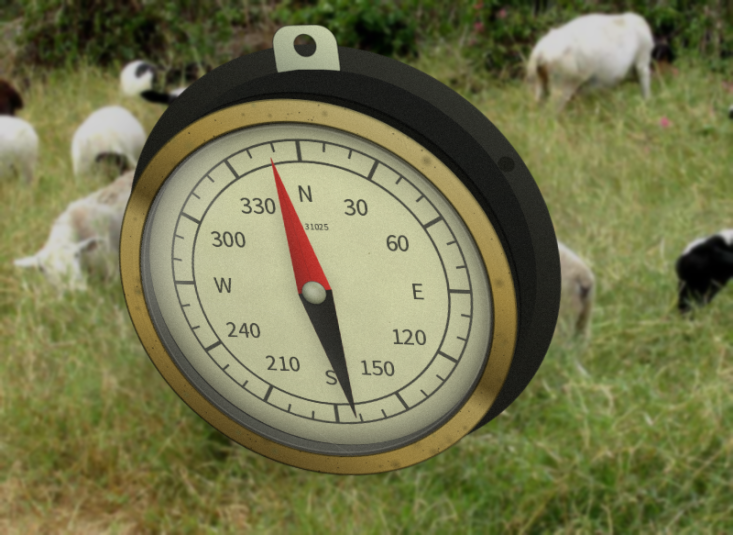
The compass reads 350 °
